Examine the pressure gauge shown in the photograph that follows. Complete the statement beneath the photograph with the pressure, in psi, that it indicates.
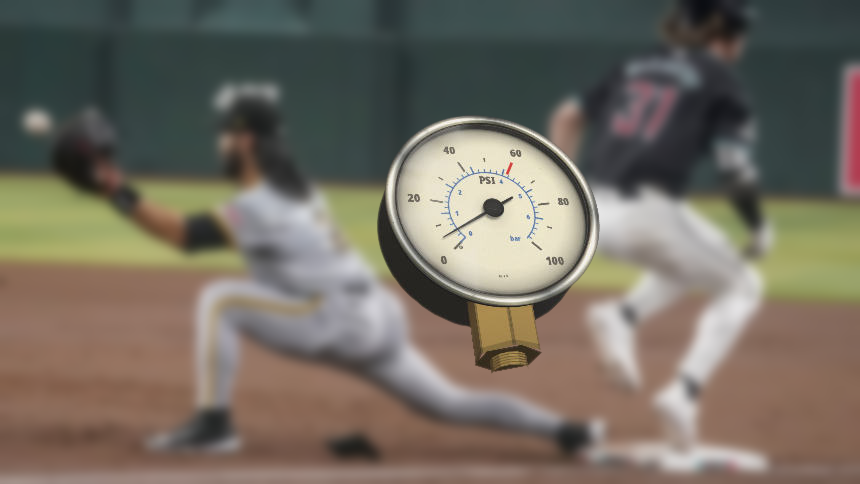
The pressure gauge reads 5 psi
